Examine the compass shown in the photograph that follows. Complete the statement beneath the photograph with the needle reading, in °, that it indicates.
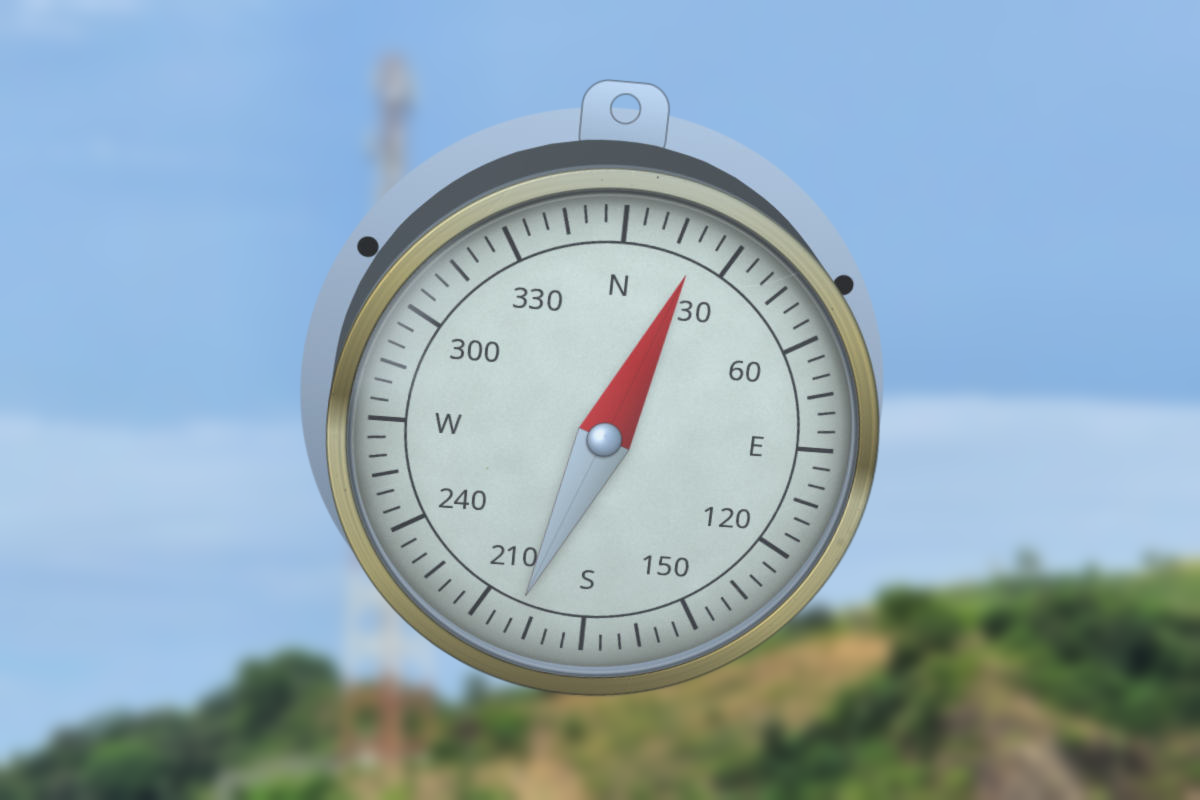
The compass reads 20 °
